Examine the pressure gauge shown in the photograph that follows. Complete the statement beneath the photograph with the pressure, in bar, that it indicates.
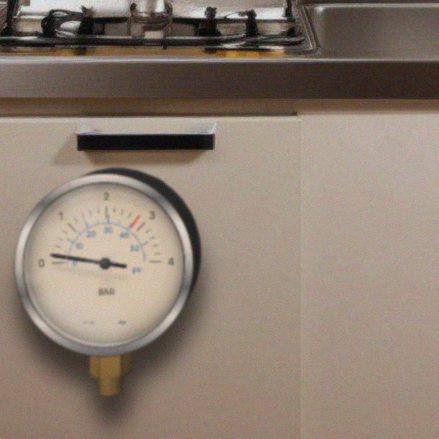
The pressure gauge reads 0.2 bar
